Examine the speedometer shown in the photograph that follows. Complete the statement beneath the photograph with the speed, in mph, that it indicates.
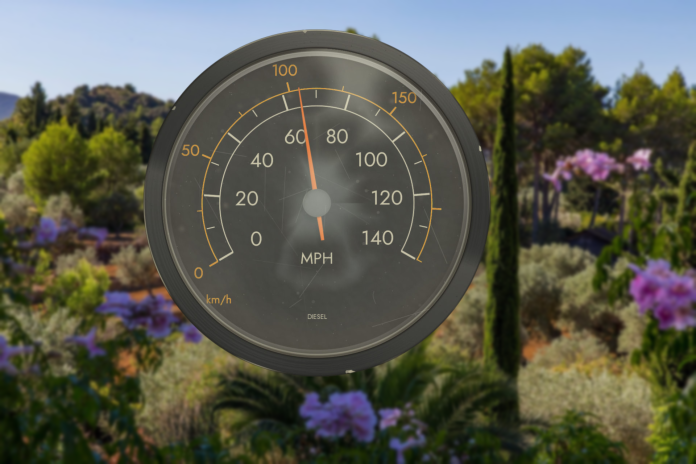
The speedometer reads 65 mph
